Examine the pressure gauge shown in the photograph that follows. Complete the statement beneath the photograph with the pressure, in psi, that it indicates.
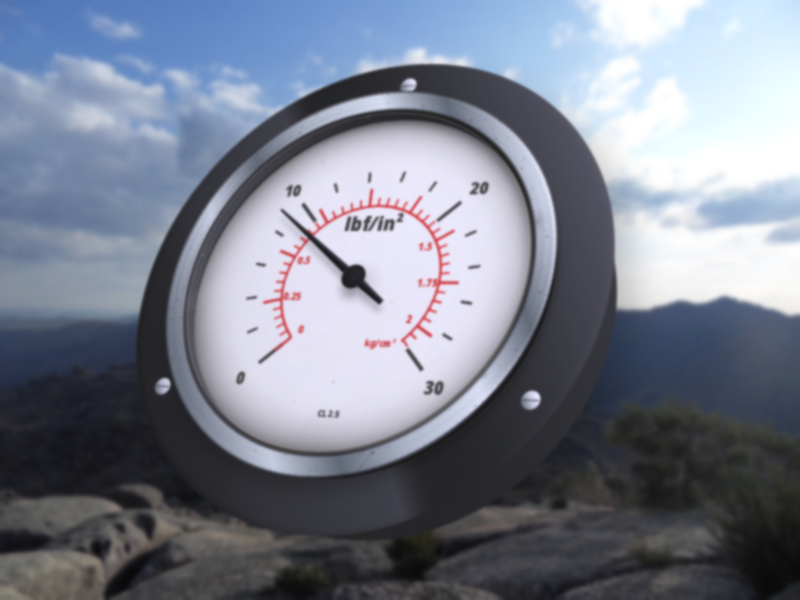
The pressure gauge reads 9 psi
